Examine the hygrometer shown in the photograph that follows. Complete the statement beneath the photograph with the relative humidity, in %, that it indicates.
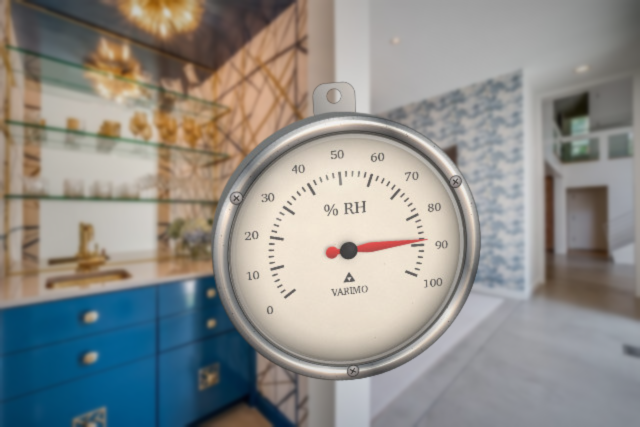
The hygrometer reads 88 %
